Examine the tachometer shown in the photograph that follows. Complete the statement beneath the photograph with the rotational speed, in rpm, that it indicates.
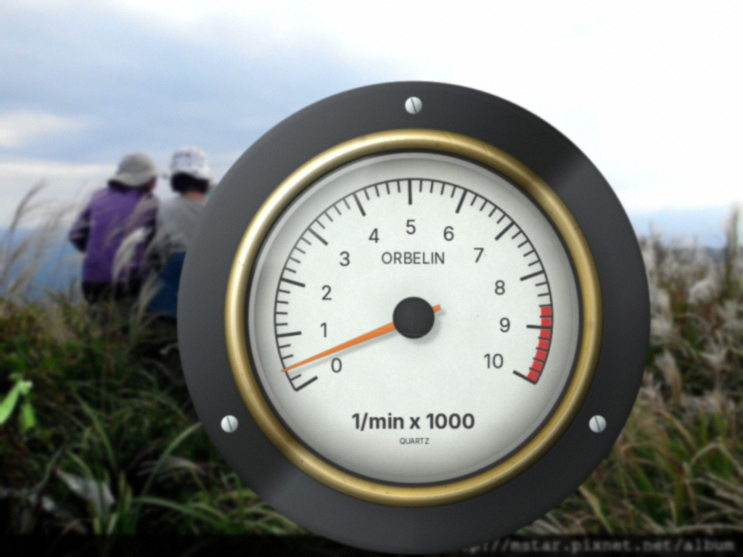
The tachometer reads 400 rpm
